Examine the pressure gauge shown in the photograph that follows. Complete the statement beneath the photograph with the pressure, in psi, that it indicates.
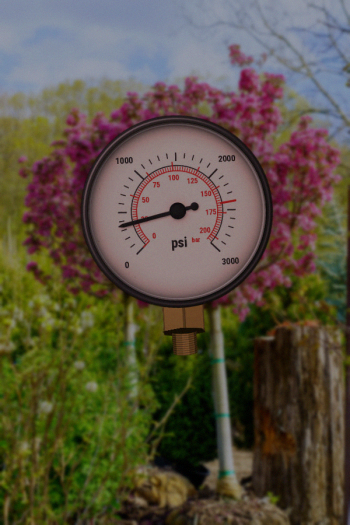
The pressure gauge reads 350 psi
